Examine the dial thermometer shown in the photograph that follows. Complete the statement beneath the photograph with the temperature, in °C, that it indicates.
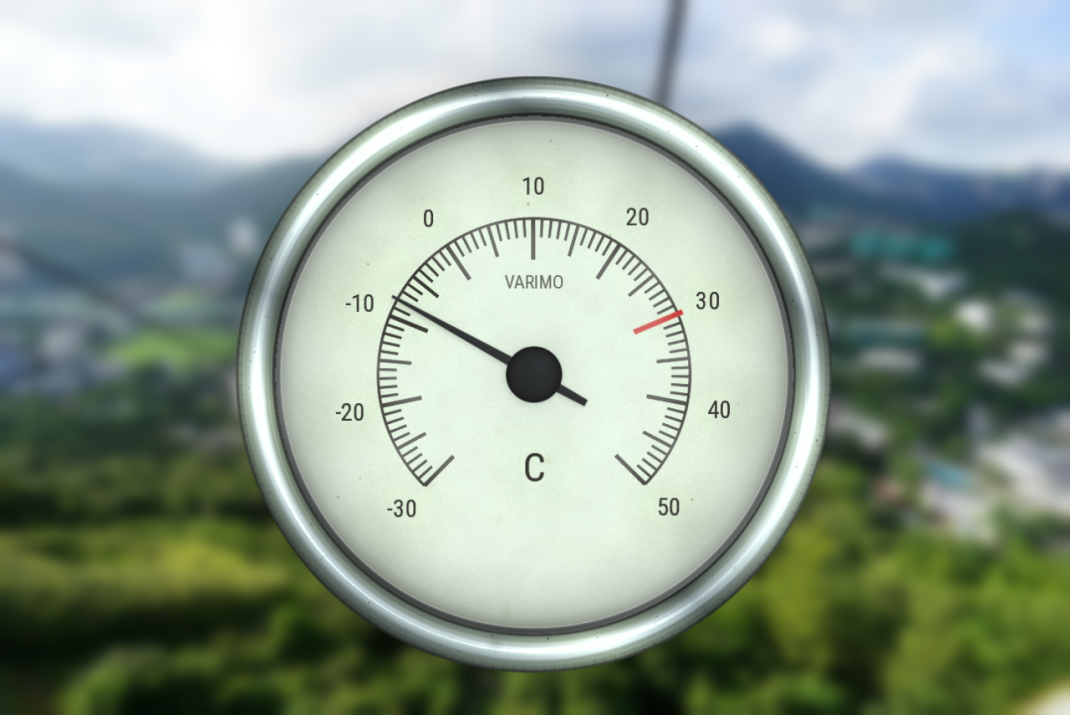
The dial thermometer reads -8 °C
